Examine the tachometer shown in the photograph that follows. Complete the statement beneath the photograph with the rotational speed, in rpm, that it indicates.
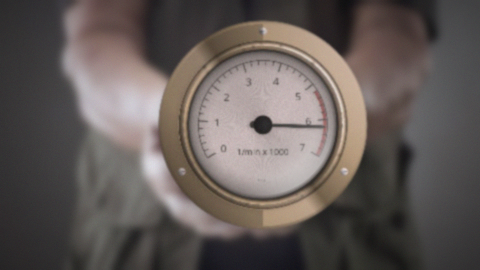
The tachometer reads 6200 rpm
